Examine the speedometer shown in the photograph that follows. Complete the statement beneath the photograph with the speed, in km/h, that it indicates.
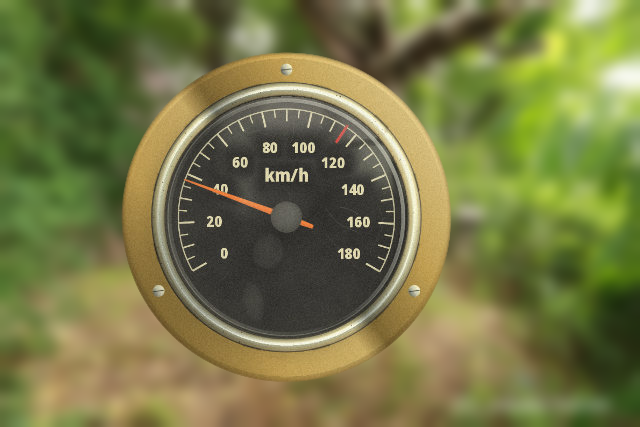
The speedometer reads 37.5 km/h
